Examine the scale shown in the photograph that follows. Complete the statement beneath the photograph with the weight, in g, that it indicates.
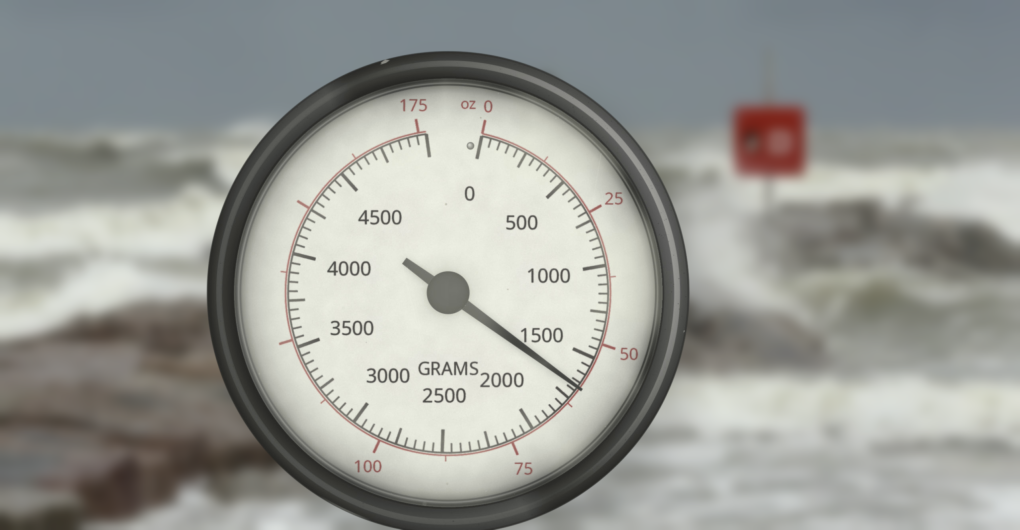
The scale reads 1675 g
